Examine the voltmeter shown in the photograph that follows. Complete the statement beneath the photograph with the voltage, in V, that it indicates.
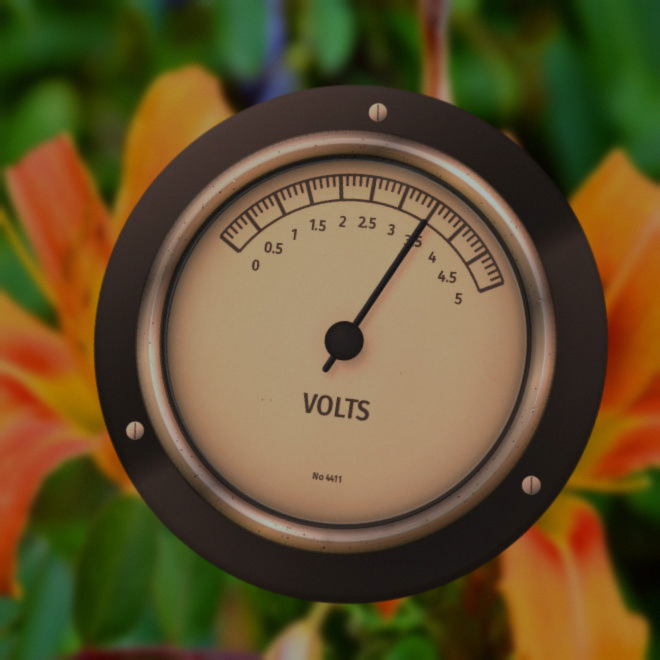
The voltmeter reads 3.5 V
